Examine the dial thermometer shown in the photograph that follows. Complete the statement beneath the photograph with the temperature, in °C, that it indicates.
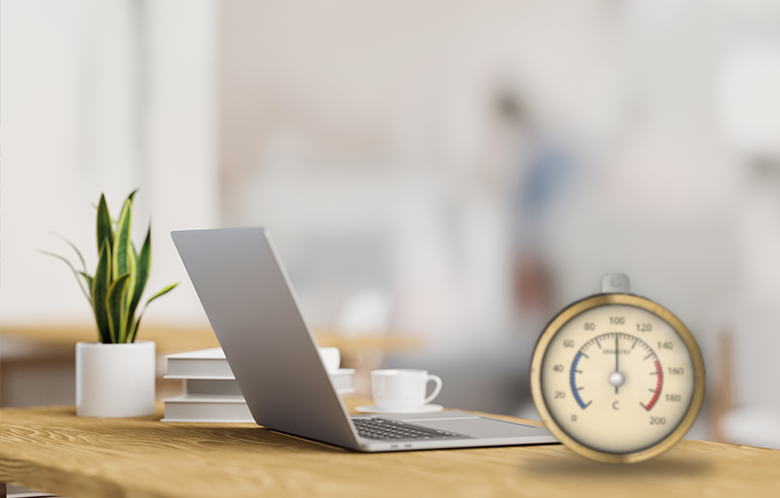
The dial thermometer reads 100 °C
